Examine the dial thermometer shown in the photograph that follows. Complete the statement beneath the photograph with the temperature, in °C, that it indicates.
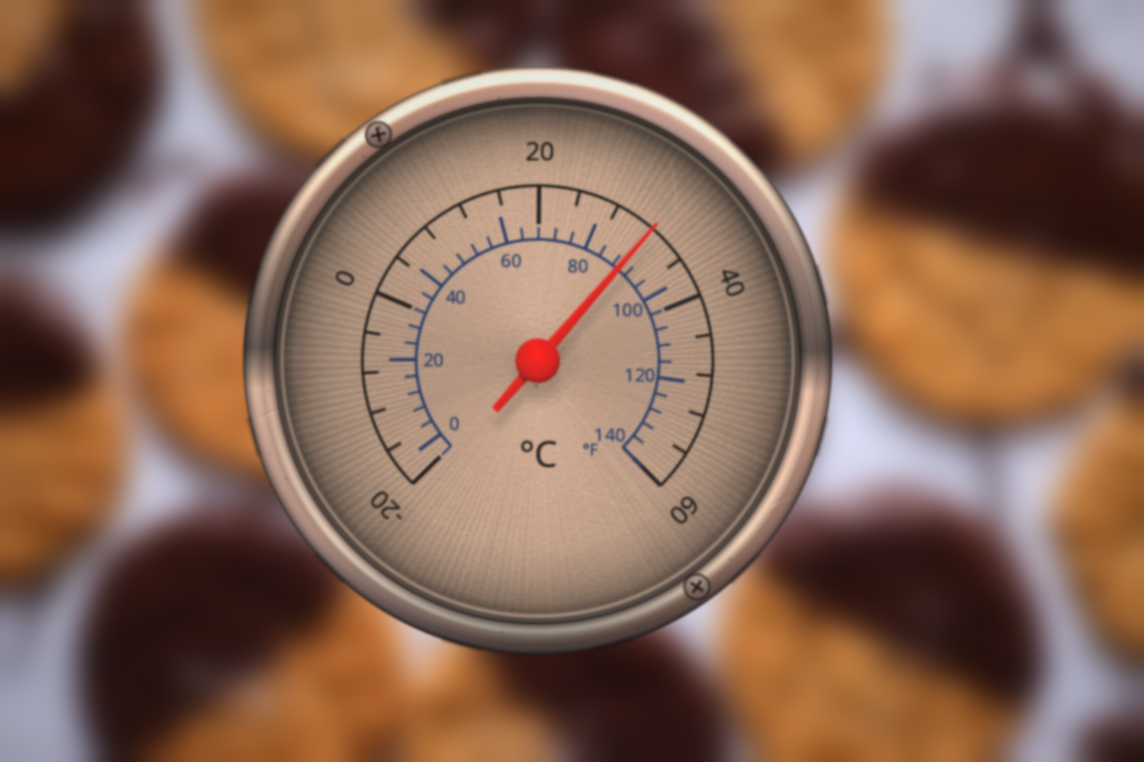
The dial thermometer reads 32 °C
